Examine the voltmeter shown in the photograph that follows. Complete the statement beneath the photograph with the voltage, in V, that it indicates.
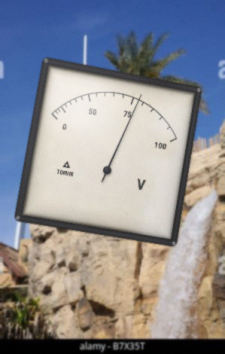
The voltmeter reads 77.5 V
